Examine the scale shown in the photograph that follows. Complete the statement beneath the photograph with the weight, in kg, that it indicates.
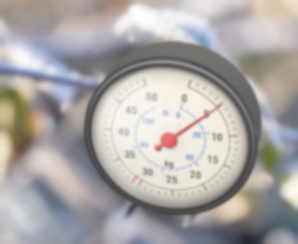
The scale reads 5 kg
